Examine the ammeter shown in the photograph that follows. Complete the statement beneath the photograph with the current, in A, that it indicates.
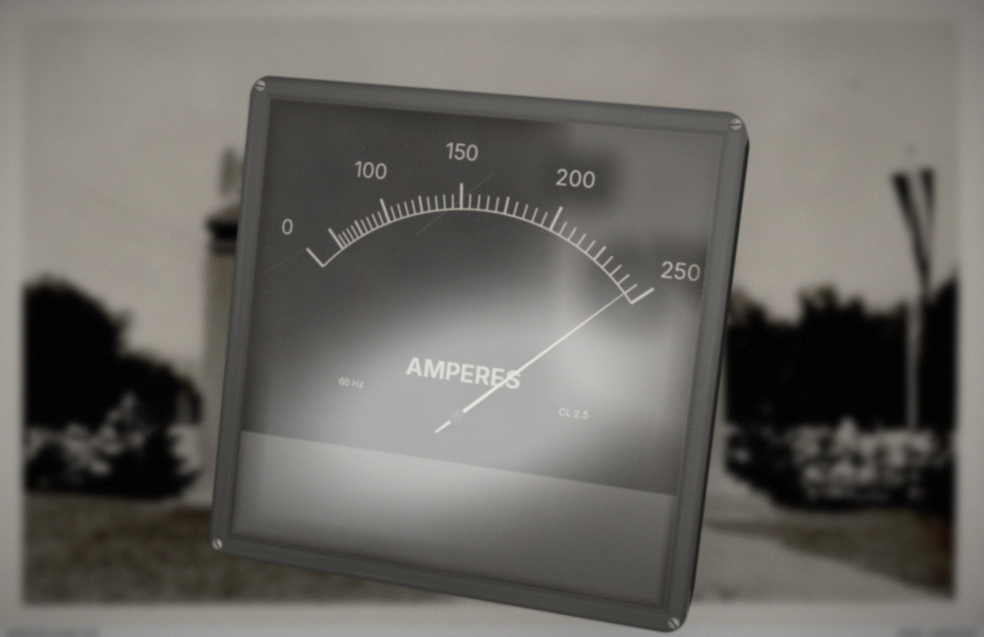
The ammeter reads 245 A
